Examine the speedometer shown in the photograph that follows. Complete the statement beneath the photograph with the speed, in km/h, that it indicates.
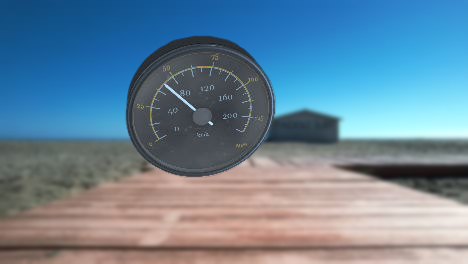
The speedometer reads 70 km/h
